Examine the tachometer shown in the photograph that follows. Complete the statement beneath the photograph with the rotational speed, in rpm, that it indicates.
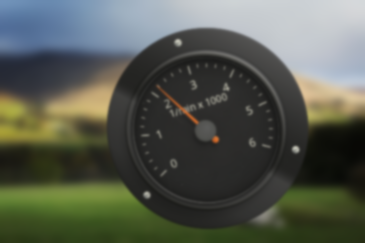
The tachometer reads 2200 rpm
